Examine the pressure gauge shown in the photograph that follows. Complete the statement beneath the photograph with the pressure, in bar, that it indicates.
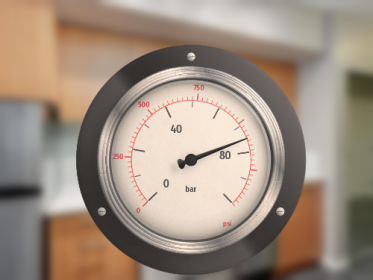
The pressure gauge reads 75 bar
